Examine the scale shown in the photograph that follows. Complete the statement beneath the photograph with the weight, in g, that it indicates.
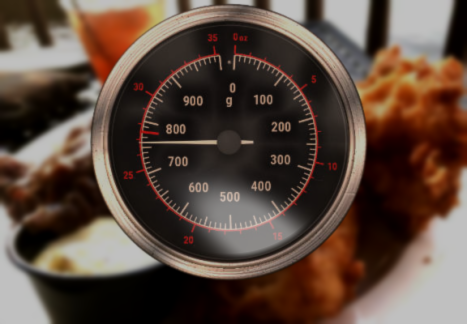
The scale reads 760 g
